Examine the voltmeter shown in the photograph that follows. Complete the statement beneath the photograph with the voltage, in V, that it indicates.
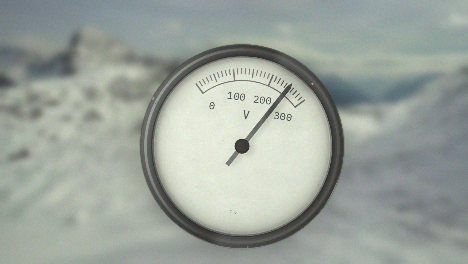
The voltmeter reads 250 V
